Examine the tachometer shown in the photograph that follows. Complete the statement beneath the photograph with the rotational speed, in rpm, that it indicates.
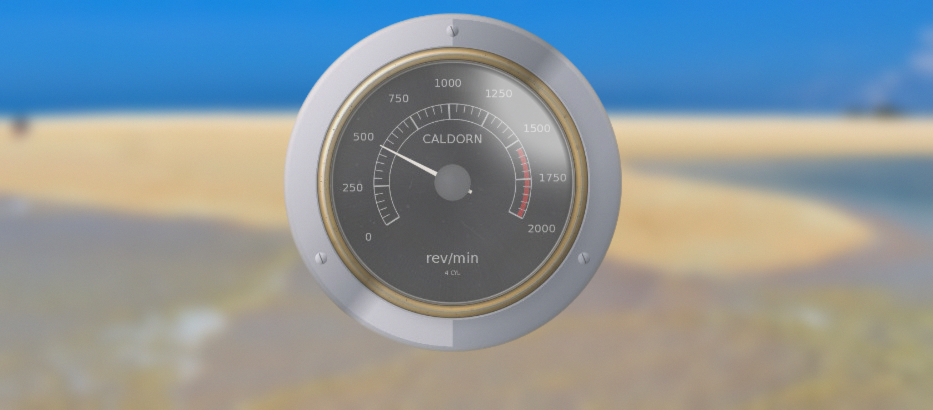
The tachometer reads 500 rpm
